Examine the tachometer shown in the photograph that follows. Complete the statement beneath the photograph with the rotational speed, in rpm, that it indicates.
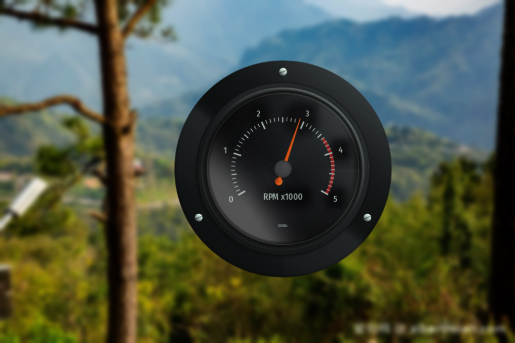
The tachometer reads 2900 rpm
